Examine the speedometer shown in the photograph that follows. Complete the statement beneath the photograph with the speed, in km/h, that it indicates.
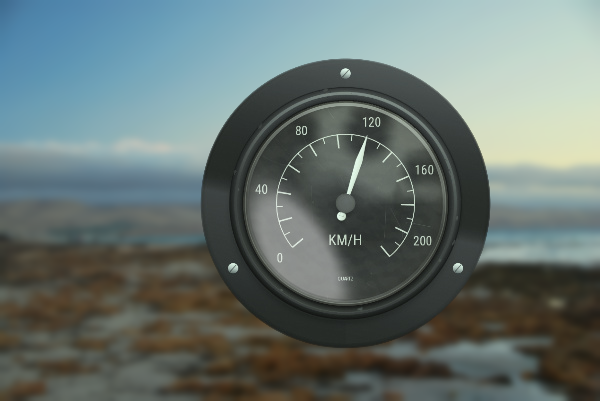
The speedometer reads 120 km/h
